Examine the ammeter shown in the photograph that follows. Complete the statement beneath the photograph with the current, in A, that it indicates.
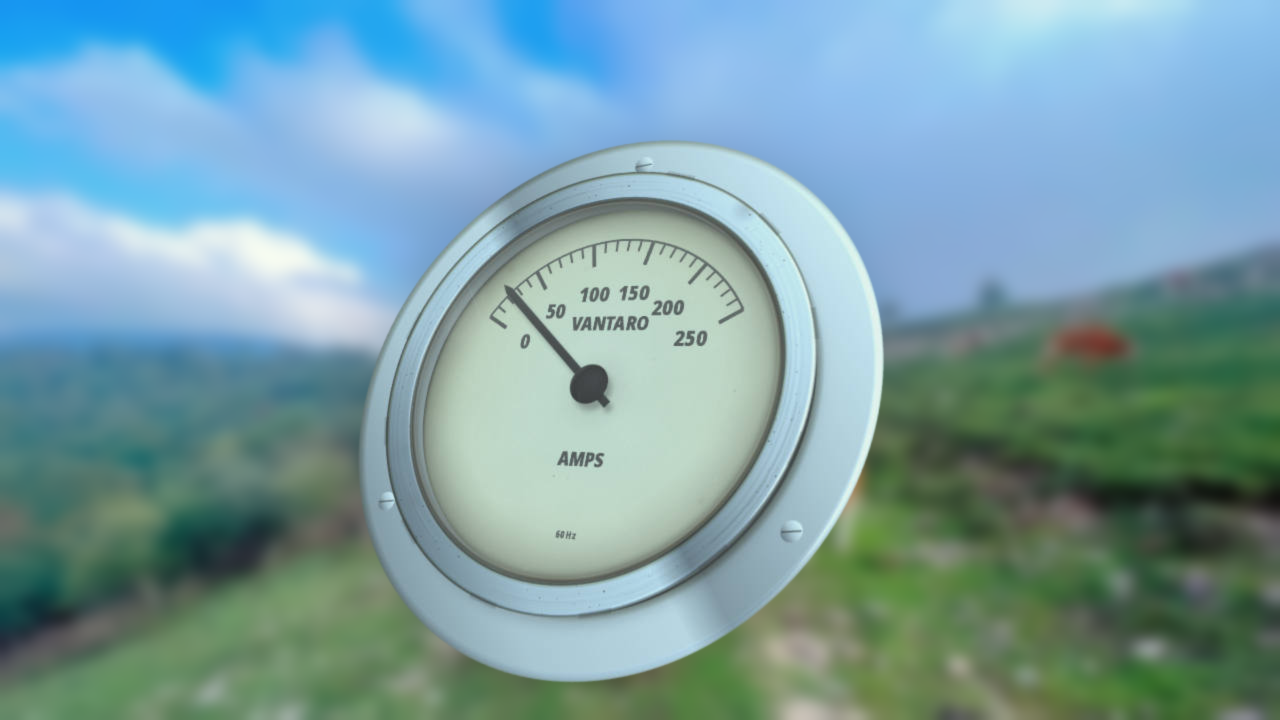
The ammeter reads 25 A
